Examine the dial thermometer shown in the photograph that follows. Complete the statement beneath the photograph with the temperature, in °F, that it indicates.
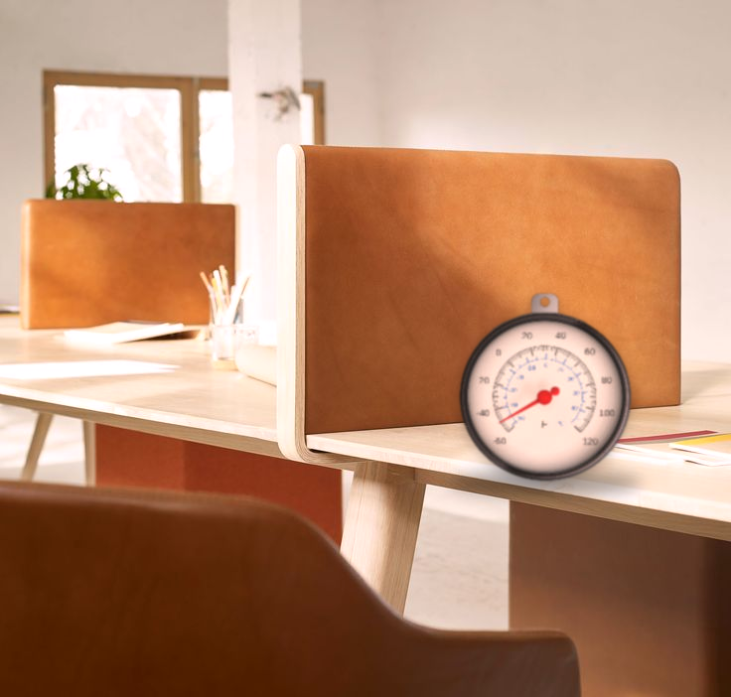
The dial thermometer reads -50 °F
